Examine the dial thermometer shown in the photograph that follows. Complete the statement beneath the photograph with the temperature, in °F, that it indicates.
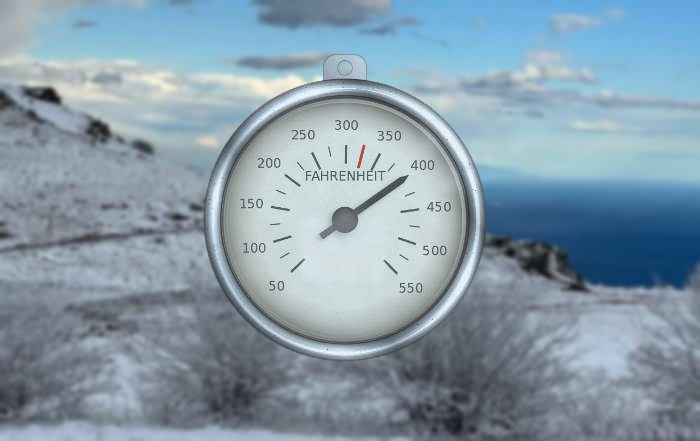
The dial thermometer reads 400 °F
